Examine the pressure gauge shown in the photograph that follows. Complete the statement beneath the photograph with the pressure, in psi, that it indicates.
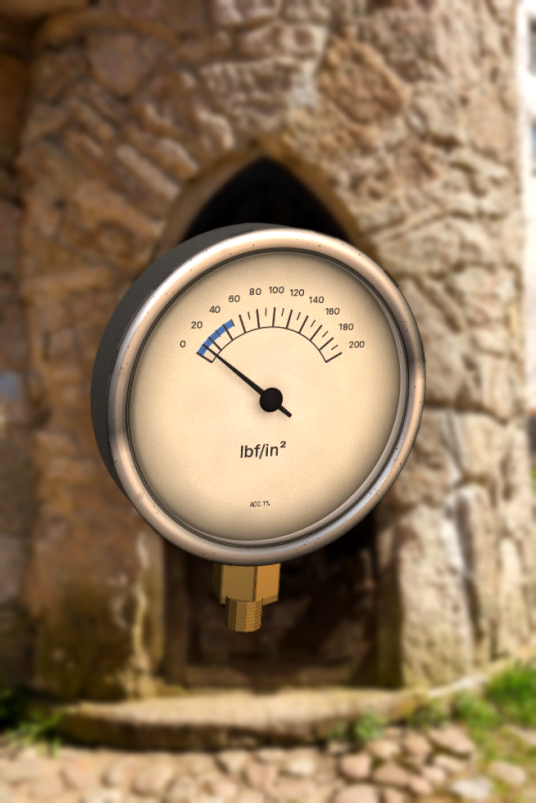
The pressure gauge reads 10 psi
